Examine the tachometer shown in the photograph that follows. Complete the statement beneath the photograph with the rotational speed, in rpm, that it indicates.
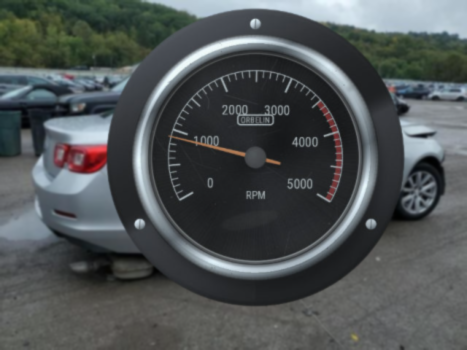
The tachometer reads 900 rpm
